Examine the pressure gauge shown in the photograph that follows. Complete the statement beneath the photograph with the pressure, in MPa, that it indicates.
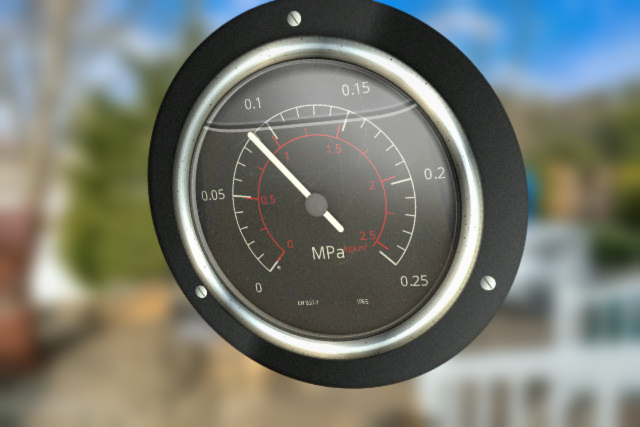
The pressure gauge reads 0.09 MPa
